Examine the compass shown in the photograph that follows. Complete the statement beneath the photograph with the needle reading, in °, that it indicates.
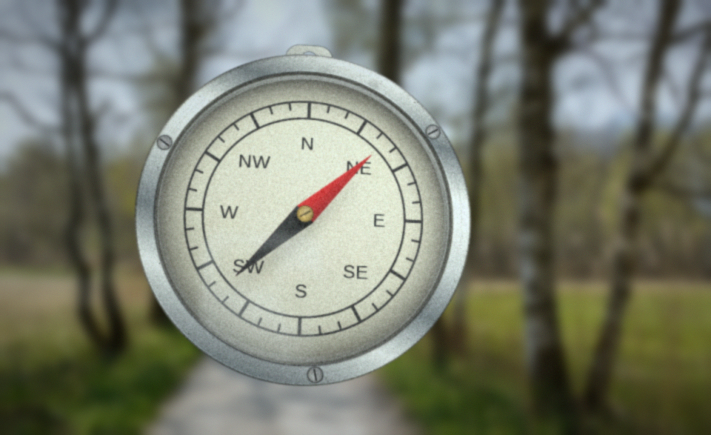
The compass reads 45 °
